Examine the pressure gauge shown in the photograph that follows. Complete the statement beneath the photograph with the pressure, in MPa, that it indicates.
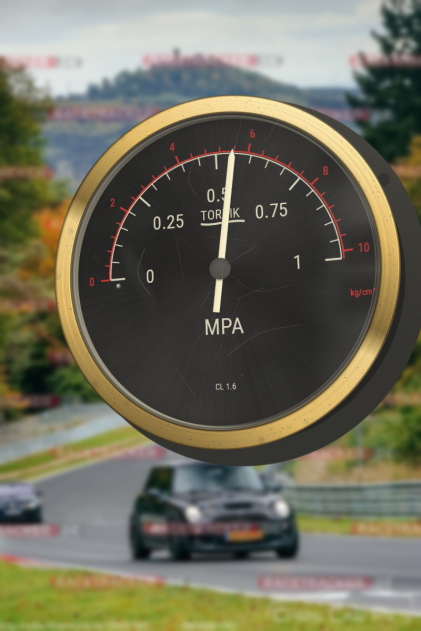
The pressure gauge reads 0.55 MPa
